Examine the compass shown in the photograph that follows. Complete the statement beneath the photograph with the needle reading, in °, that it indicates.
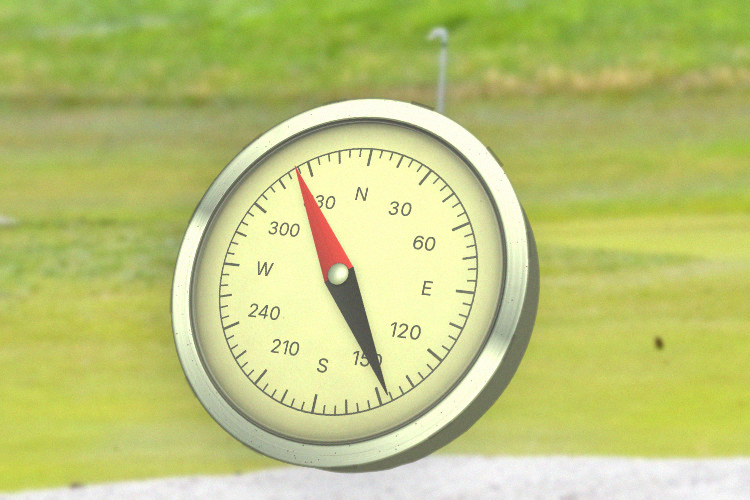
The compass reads 325 °
